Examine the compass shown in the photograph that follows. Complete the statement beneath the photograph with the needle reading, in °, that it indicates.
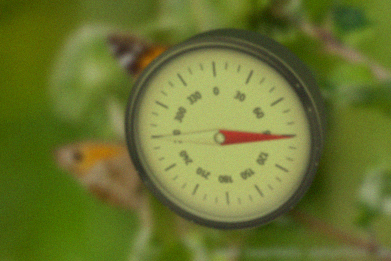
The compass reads 90 °
